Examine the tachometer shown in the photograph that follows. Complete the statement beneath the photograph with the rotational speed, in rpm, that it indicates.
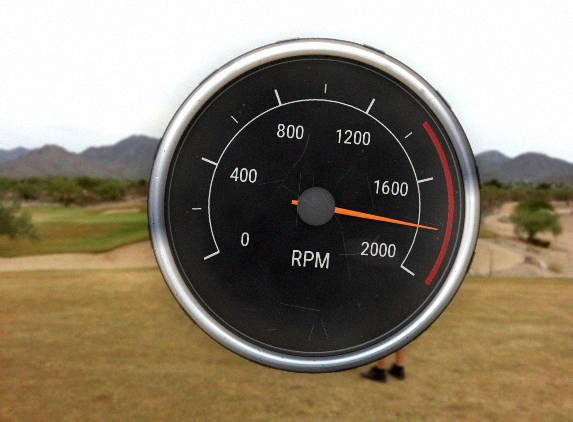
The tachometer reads 1800 rpm
